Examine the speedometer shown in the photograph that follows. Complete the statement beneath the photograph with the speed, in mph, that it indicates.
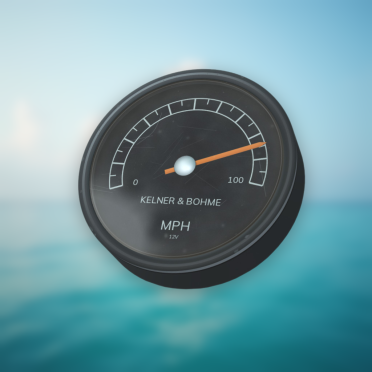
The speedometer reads 85 mph
